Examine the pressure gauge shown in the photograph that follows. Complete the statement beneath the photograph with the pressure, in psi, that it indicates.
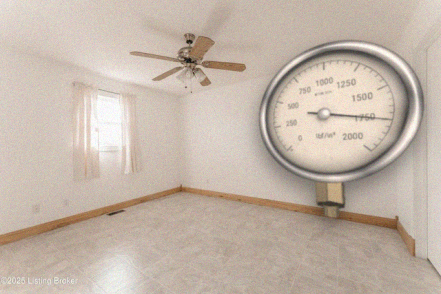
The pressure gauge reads 1750 psi
